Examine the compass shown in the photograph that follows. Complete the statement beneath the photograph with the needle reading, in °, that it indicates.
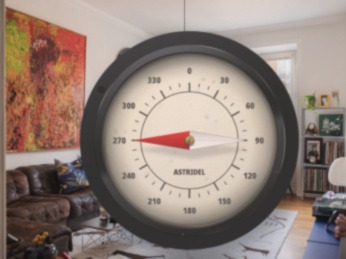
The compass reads 270 °
